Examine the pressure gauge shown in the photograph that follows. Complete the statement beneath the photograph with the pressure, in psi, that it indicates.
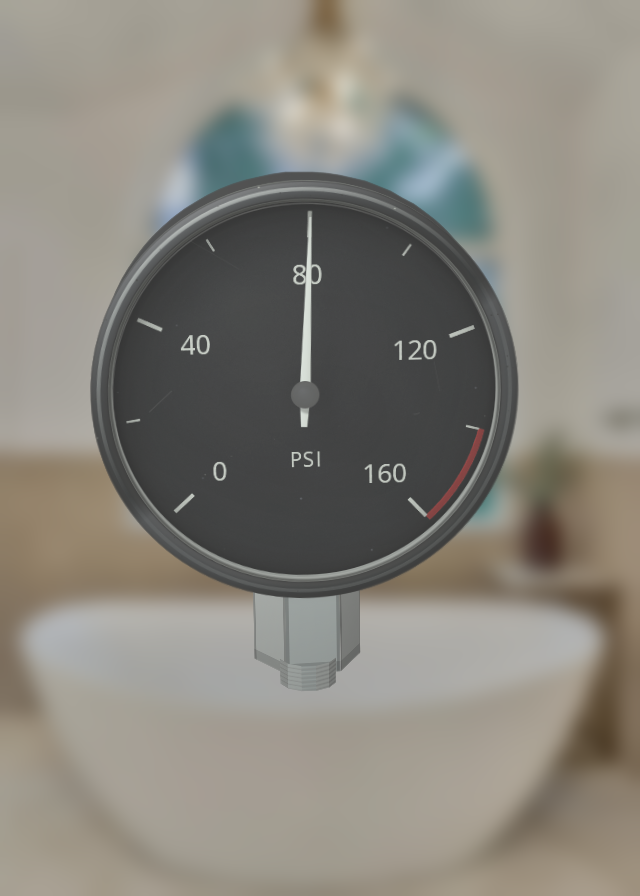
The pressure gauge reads 80 psi
